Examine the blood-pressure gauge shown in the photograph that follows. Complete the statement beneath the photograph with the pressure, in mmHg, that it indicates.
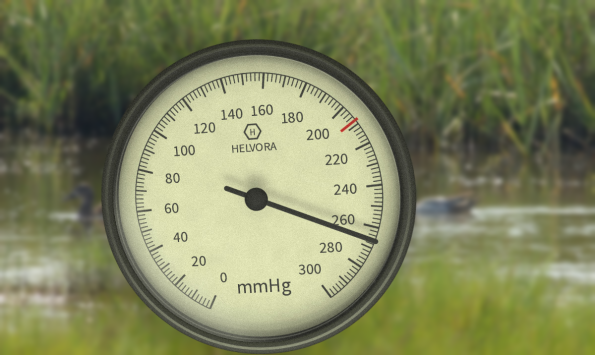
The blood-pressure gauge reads 266 mmHg
